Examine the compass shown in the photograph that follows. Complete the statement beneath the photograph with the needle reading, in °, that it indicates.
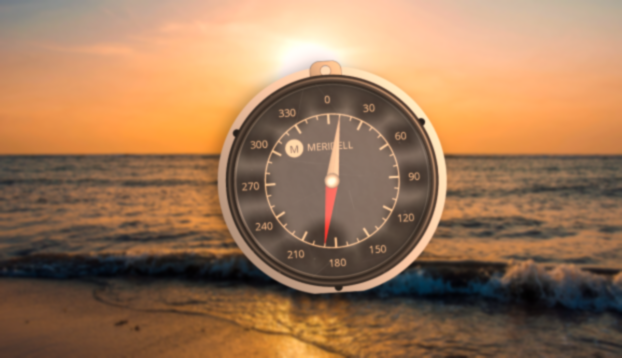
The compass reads 190 °
